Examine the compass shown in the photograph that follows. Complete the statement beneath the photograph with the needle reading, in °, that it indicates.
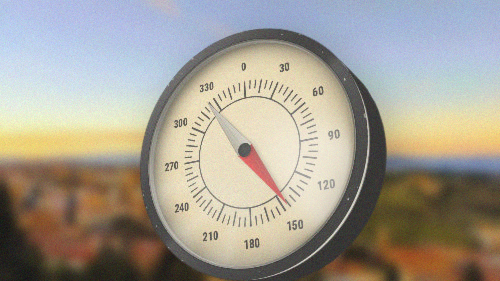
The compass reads 145 °
